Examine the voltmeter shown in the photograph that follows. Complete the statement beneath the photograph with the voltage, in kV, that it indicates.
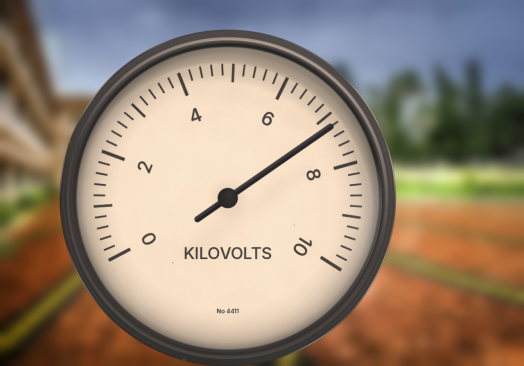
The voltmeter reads 7.2 kV
